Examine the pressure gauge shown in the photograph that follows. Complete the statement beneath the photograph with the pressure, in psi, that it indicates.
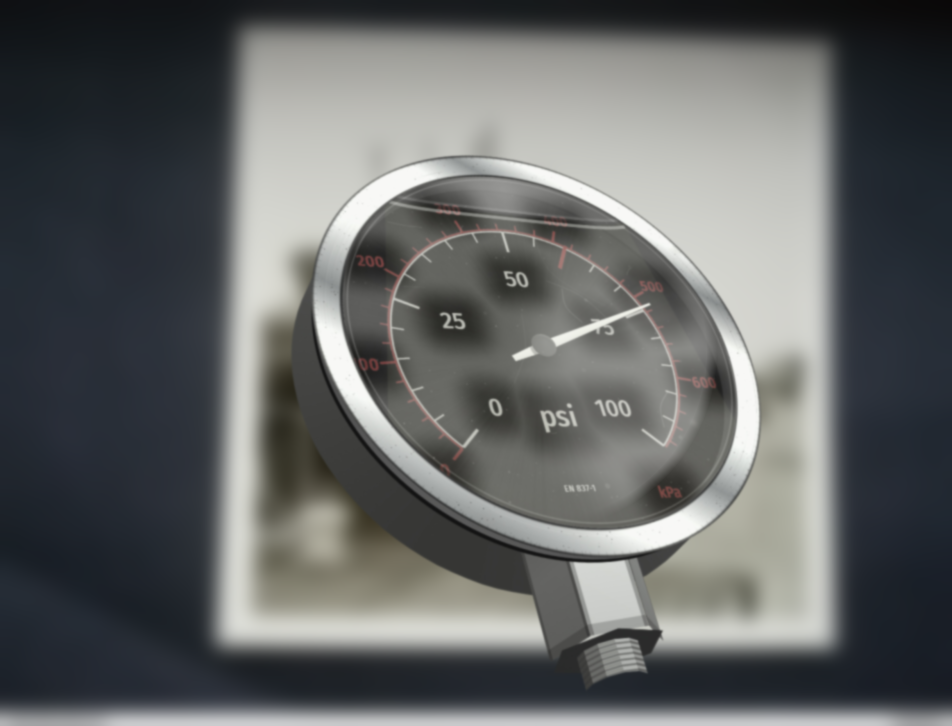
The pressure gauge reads 75 psi
